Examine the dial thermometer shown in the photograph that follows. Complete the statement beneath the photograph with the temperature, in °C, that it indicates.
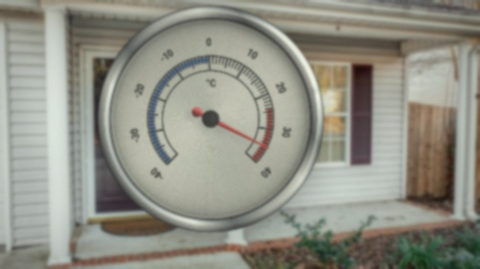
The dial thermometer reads 35 °C
